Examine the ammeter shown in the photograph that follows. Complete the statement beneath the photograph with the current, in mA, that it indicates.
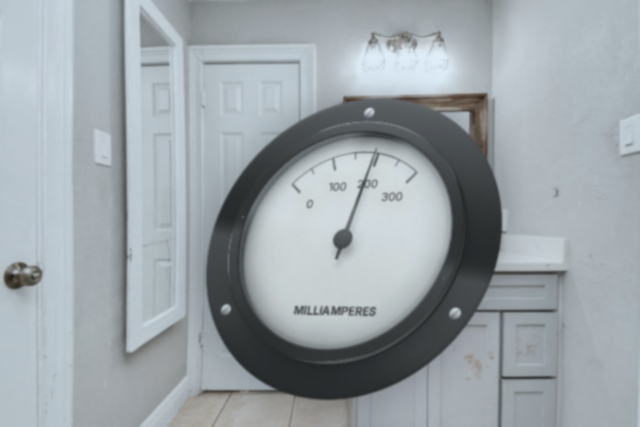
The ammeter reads 200 mA
